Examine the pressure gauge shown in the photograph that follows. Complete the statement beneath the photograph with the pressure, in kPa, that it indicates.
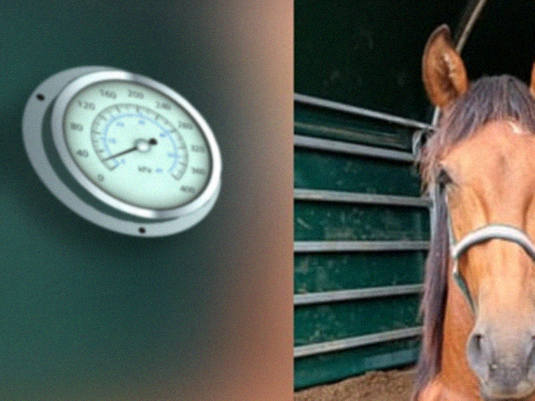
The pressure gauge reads 20 kPa
